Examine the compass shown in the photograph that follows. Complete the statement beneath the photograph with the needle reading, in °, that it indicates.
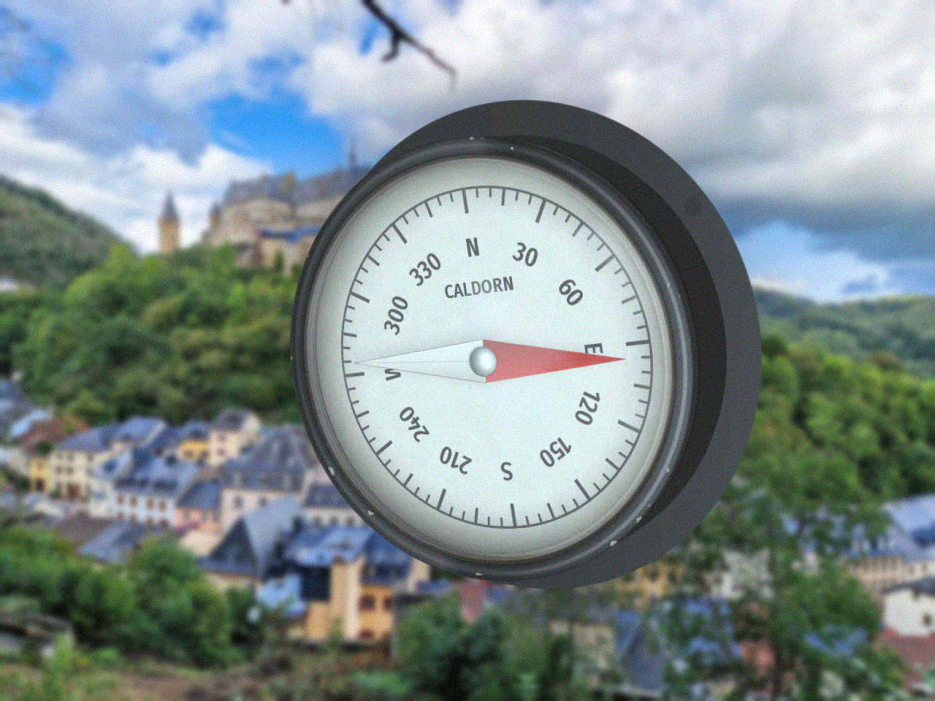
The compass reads 95 °
